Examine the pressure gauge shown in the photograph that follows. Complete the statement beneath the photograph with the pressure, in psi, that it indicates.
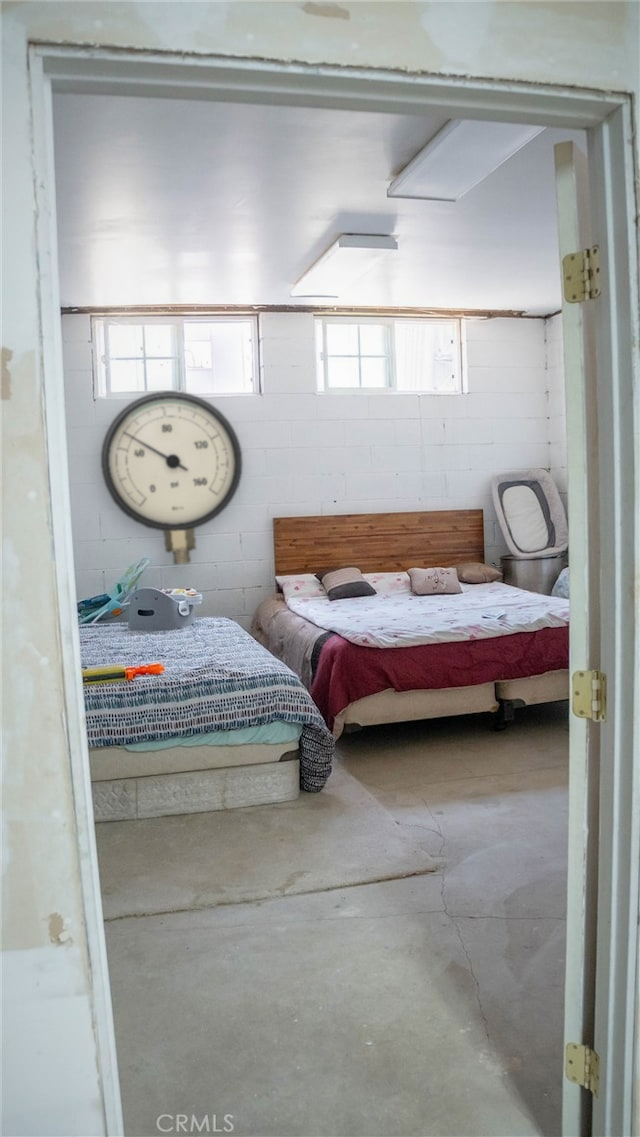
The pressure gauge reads 50 psi
